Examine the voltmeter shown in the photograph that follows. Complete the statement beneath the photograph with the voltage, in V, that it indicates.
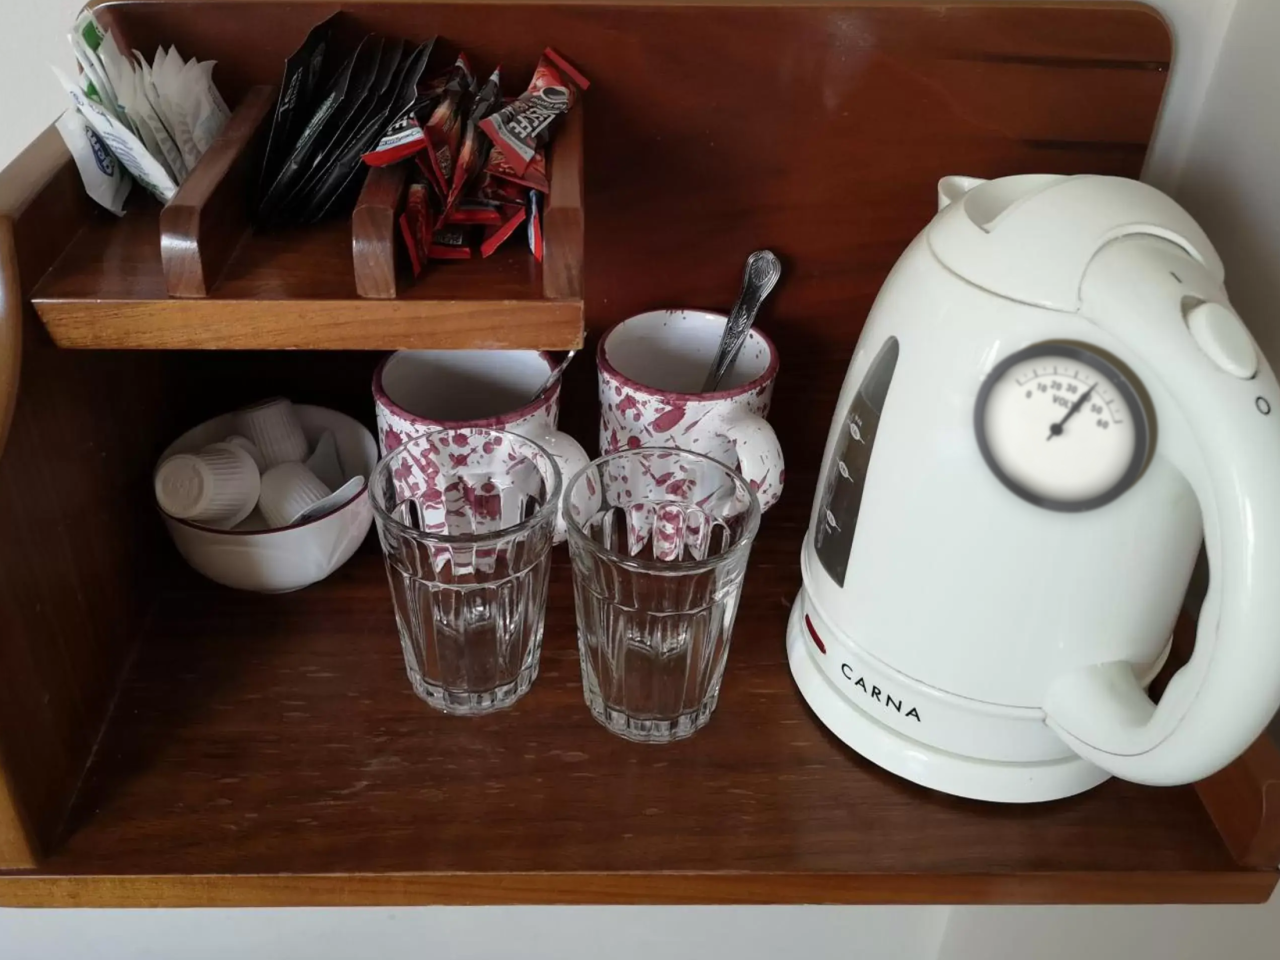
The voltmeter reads 40 V
